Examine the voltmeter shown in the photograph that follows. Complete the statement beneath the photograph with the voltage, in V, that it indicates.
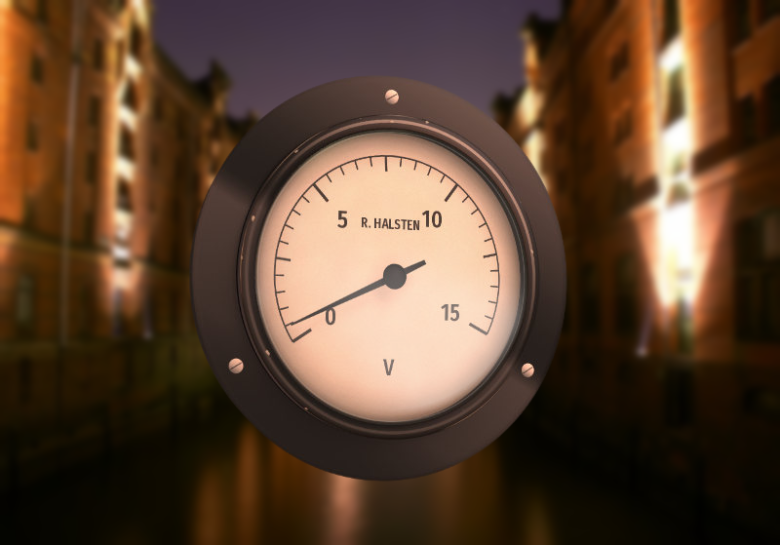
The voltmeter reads 0.5 V
